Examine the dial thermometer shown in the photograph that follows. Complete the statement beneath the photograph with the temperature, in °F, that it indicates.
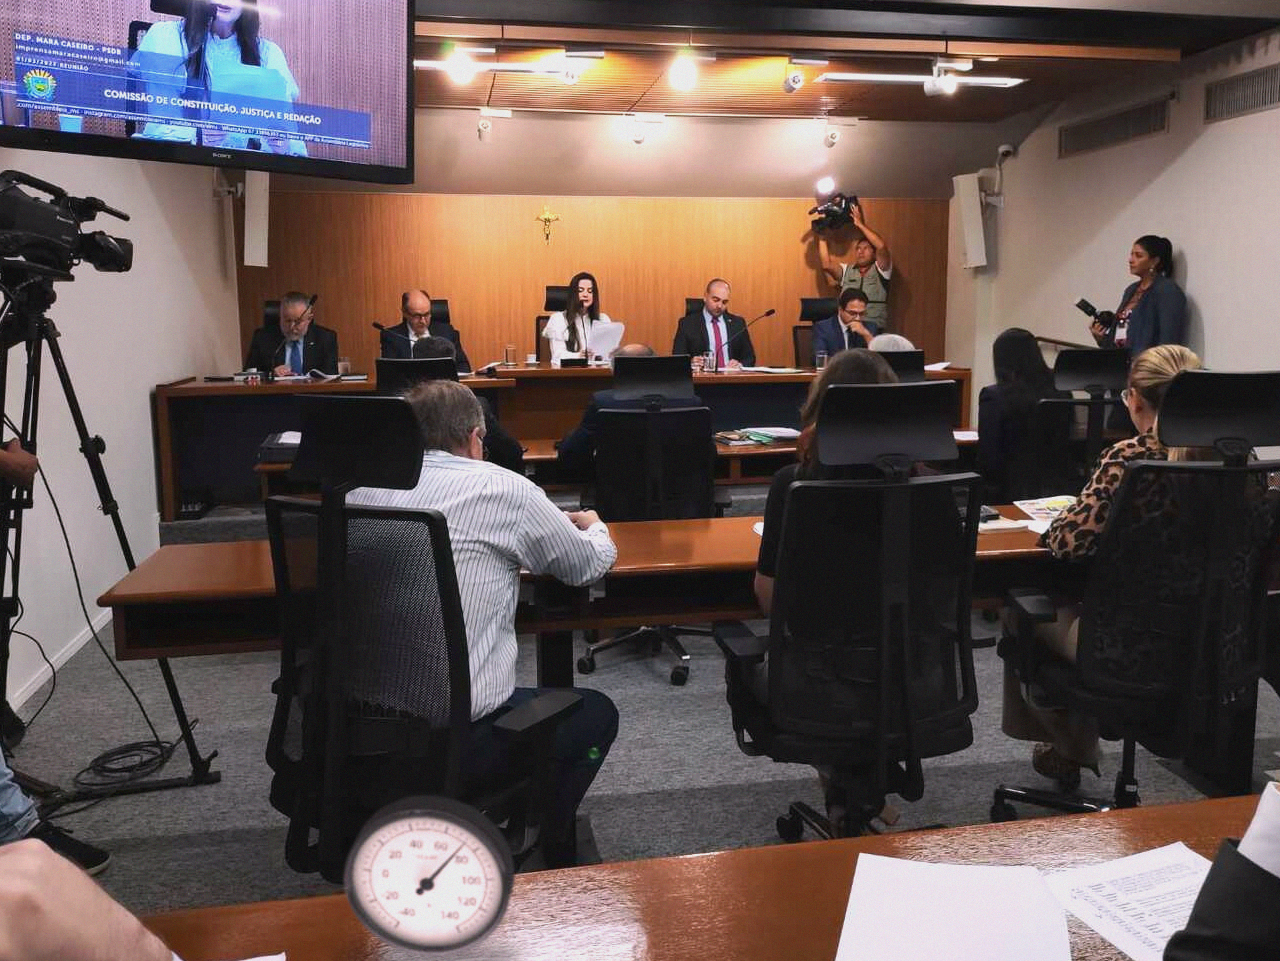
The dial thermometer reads 72 °F
